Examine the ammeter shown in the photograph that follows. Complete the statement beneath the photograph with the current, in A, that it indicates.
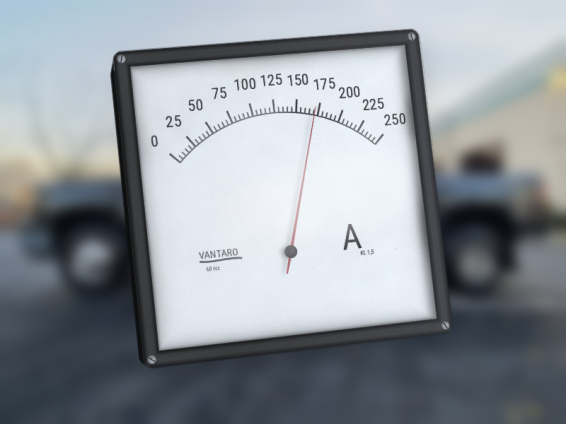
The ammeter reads 170 A
